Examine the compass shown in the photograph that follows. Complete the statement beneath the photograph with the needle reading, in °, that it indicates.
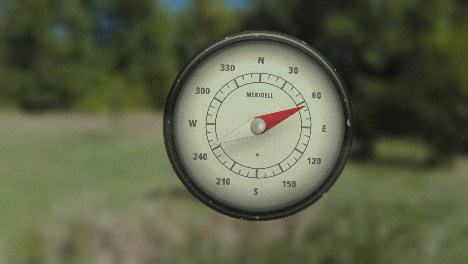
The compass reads 65 °
